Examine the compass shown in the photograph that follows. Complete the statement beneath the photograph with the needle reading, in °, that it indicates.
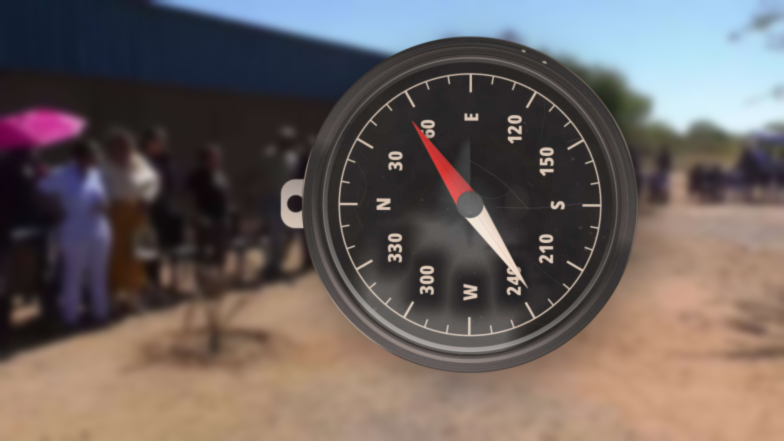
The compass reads 55 °
